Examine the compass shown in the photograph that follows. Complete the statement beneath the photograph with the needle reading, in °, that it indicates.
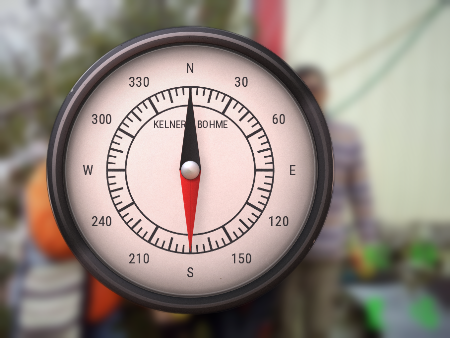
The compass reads 180 °
